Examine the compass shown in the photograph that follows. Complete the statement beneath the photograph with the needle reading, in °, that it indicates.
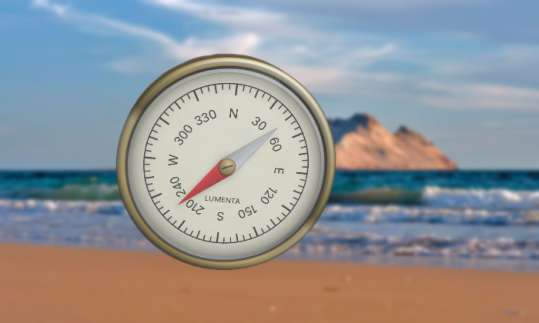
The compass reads 225 °
